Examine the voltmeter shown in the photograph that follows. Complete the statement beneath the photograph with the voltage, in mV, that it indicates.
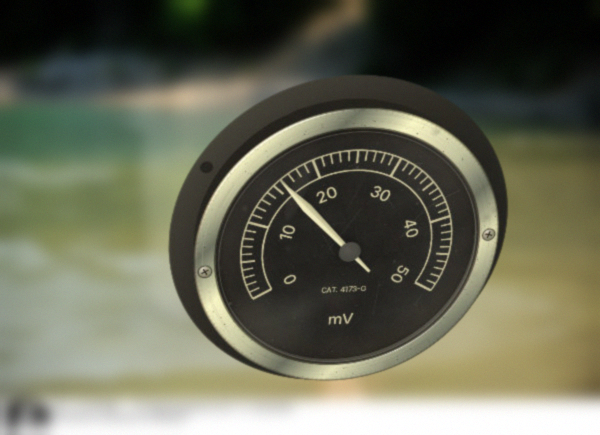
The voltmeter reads 16 mV
